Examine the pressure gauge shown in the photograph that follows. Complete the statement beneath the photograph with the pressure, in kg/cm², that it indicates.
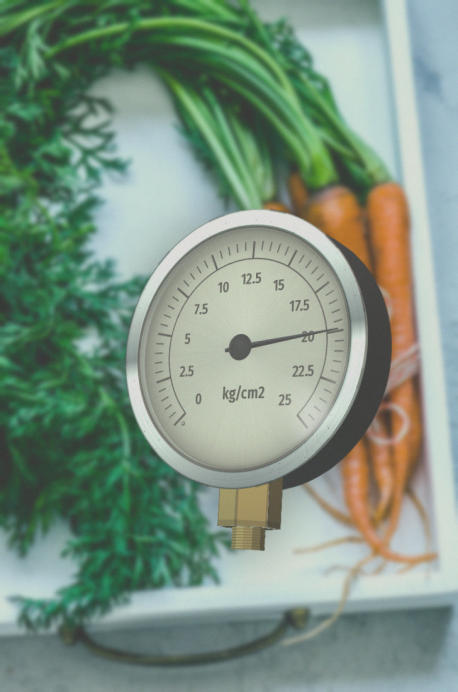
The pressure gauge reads 20 kg/cm²
